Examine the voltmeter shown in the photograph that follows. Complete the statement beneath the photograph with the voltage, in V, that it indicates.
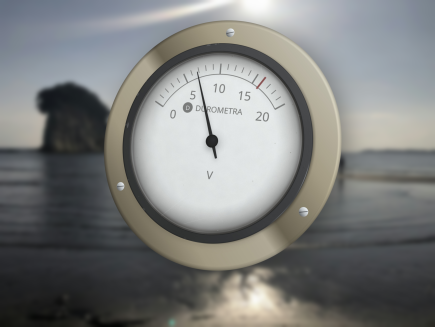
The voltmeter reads 7 V
